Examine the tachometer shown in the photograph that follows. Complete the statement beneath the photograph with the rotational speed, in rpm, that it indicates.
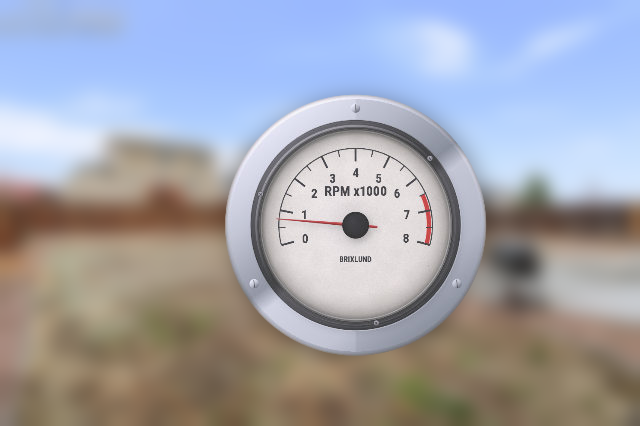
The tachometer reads 750 rpm
